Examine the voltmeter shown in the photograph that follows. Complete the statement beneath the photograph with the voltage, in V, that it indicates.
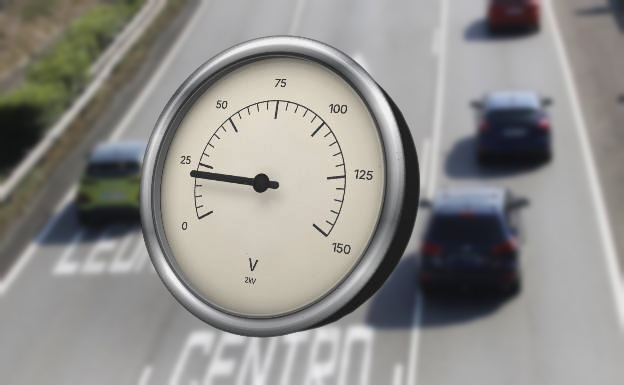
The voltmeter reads 20 V
